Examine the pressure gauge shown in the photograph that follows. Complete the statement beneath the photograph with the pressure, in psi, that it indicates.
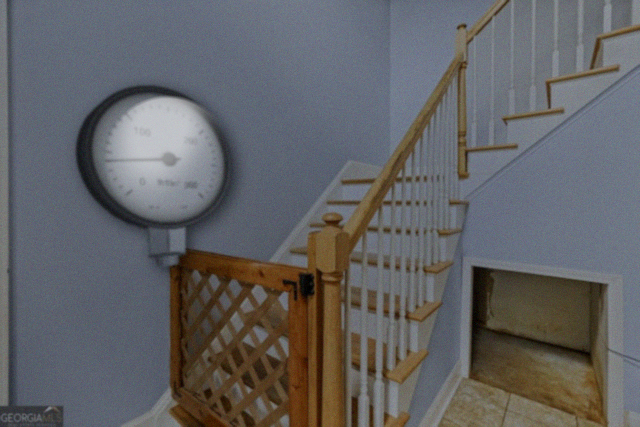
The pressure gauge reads 40 psi
